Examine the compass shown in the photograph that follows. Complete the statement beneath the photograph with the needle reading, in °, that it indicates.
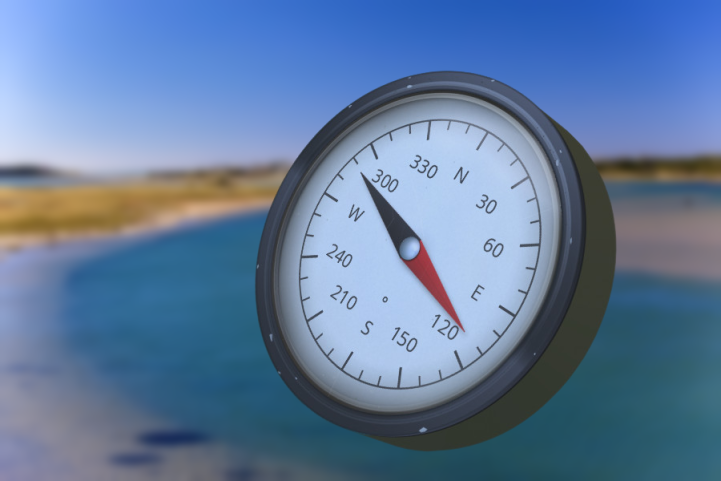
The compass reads 110 °
